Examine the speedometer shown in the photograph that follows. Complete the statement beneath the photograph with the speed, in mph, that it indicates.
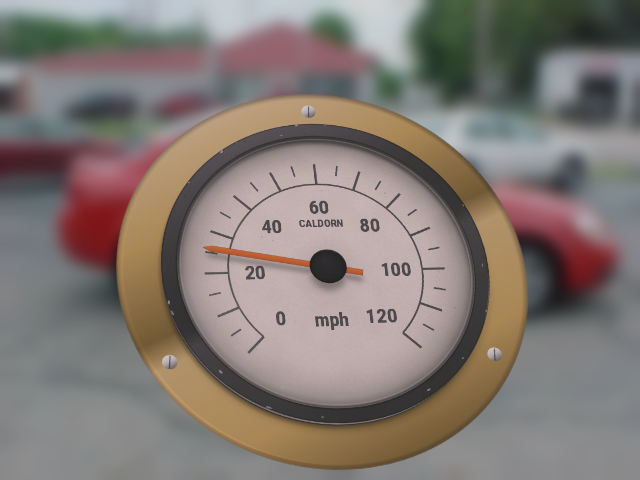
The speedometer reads 25 mph
